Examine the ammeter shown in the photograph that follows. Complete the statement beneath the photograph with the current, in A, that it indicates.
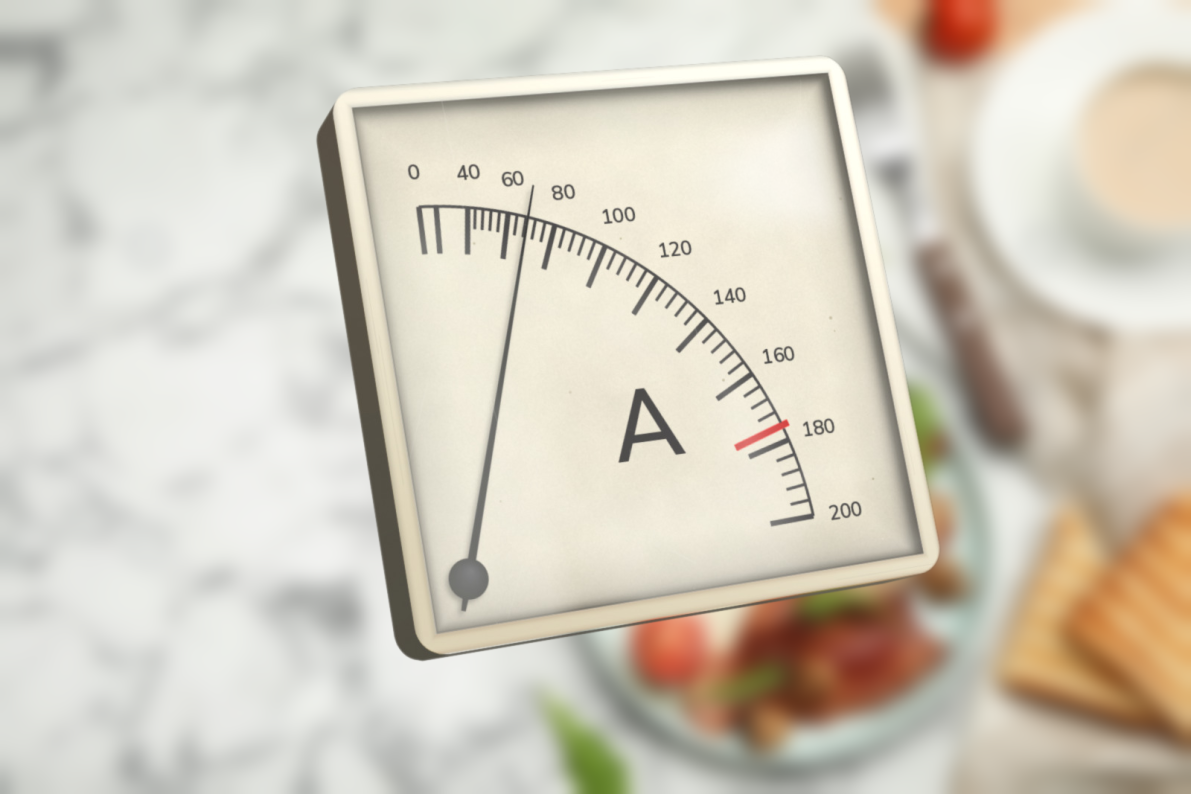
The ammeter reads 68 A
